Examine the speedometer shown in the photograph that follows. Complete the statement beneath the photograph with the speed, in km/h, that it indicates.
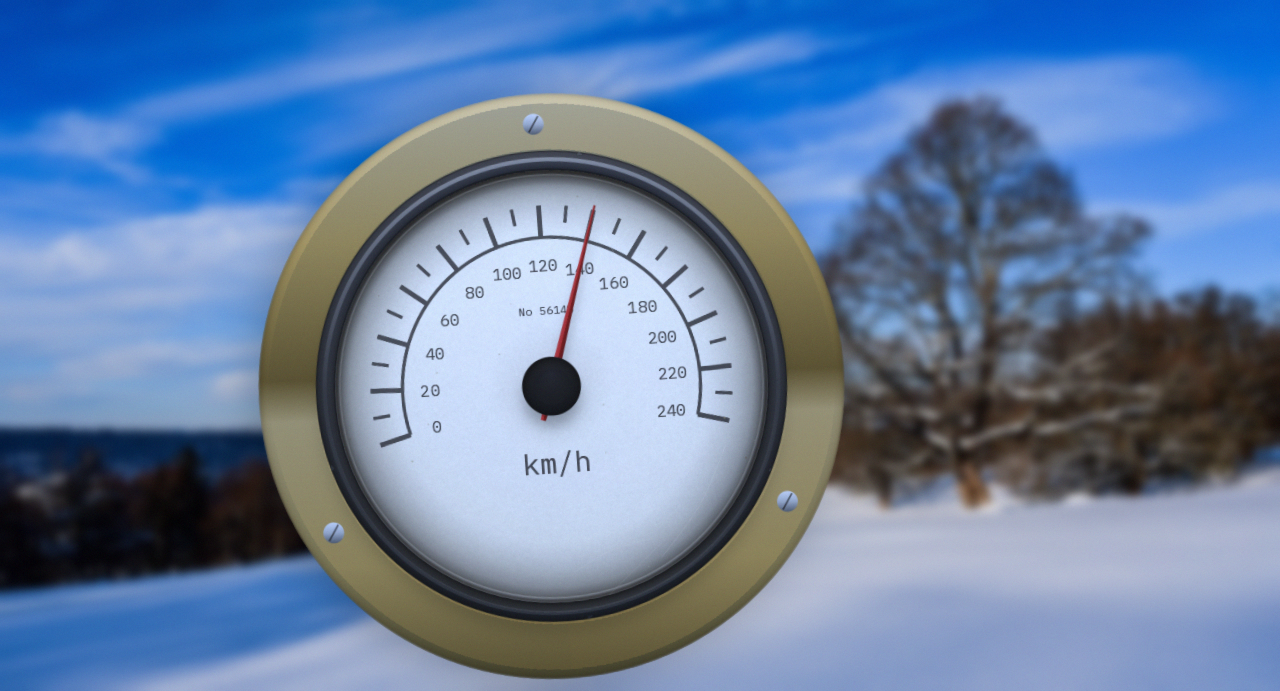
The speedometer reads 140 km/h
